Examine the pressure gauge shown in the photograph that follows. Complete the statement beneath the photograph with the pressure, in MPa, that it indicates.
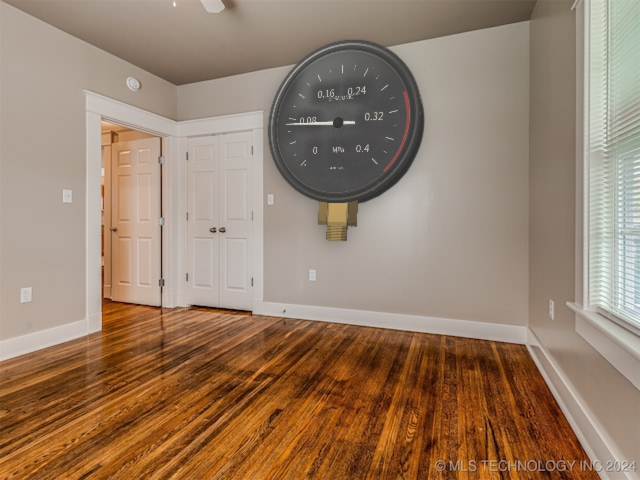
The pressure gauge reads 0.07 MPa
